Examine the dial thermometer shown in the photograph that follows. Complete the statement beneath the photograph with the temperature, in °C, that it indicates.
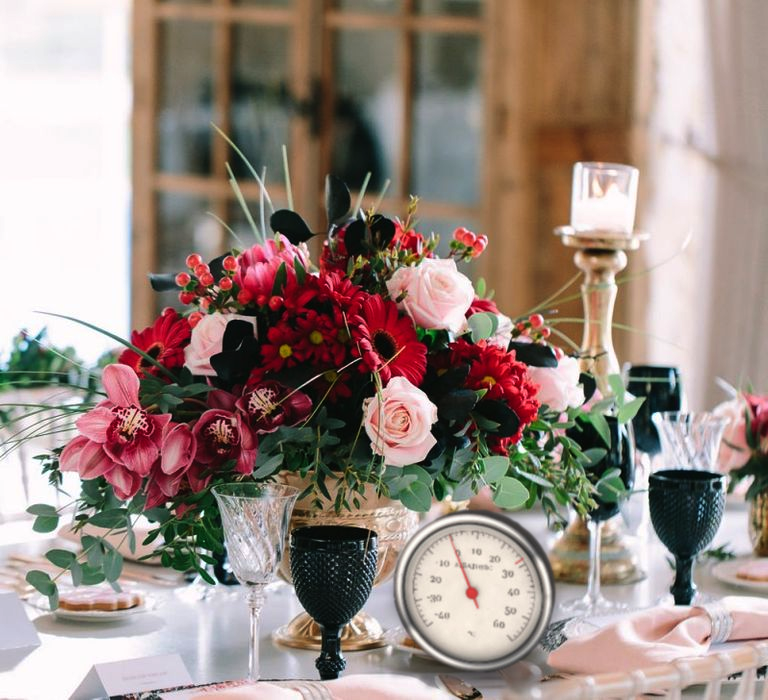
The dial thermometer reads 0 °C
